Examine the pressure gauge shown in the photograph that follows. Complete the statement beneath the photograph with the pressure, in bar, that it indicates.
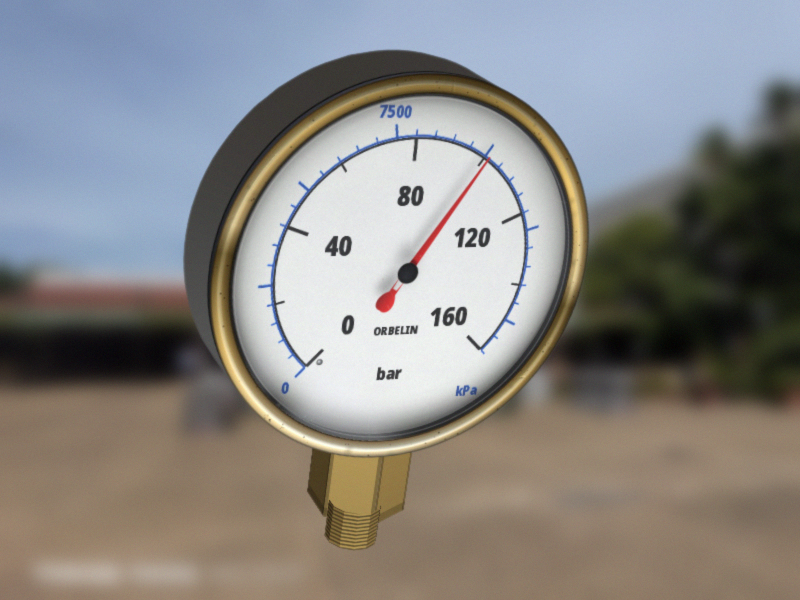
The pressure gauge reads 100 bar
